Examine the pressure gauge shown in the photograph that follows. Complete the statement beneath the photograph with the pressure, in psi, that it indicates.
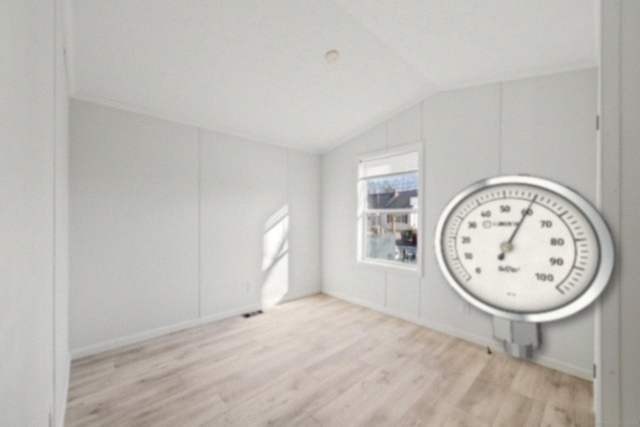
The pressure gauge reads 60 psi
